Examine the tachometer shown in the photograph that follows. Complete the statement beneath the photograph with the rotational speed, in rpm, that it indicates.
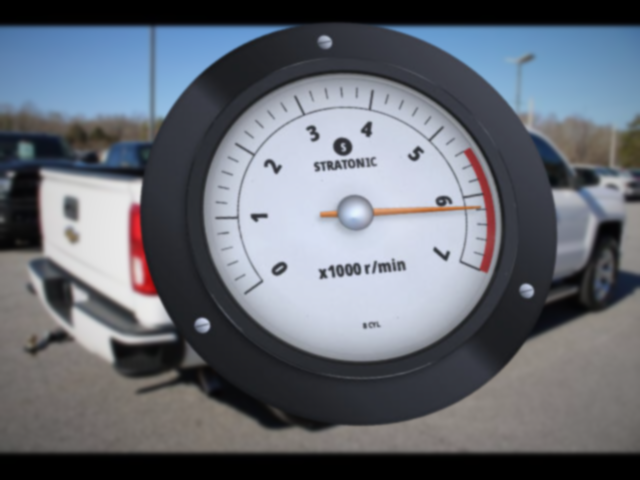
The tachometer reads 6200 rpm
